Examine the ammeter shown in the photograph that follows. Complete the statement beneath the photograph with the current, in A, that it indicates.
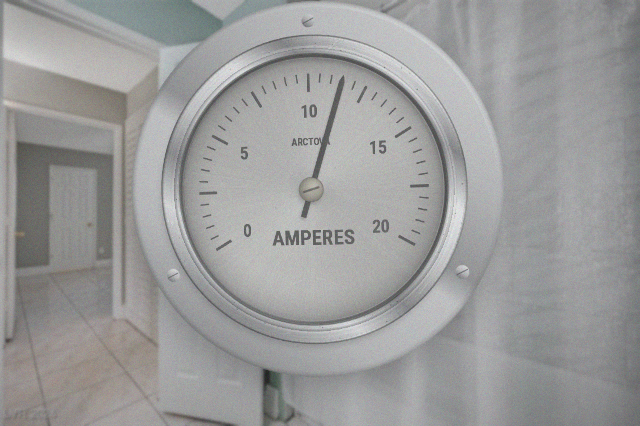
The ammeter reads 11.5 A
